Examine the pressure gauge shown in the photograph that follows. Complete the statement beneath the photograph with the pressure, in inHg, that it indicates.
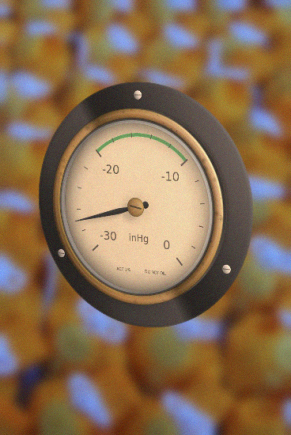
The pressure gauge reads -27 inHg
